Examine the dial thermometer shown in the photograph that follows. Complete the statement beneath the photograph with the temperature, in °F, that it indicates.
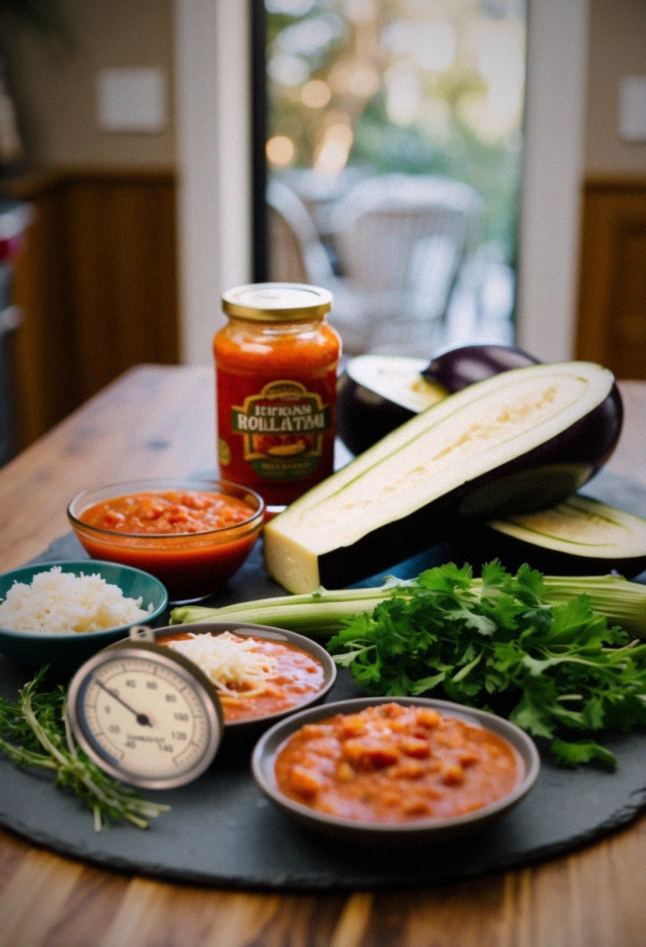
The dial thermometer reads 20 °F
